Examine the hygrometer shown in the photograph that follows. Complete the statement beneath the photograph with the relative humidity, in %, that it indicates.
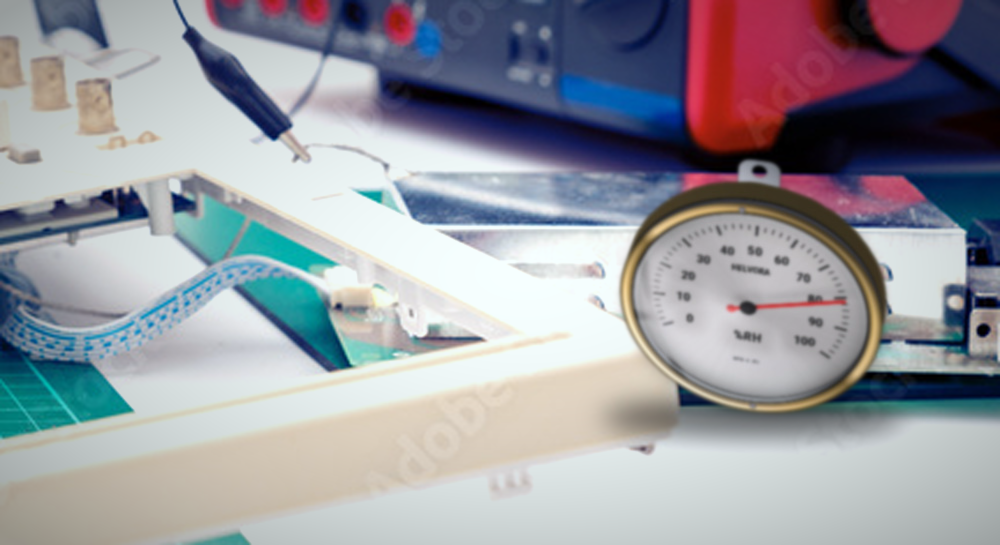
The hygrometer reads 80 %
